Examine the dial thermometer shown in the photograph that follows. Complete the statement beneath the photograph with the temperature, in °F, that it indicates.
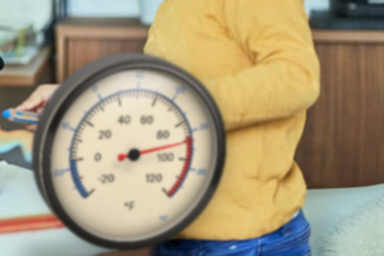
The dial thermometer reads 90 °F
